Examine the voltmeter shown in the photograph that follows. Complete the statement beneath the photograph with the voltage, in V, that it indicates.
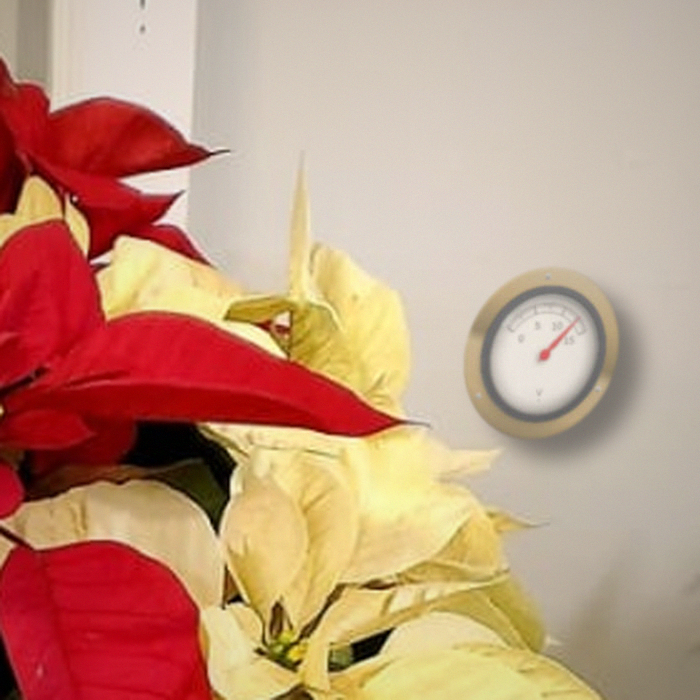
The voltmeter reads 12.5 V
